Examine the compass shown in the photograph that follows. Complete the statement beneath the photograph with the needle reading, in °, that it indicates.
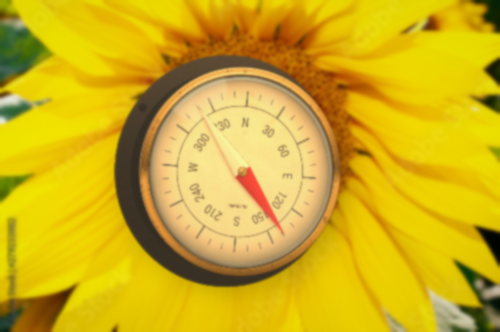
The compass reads 140 °
